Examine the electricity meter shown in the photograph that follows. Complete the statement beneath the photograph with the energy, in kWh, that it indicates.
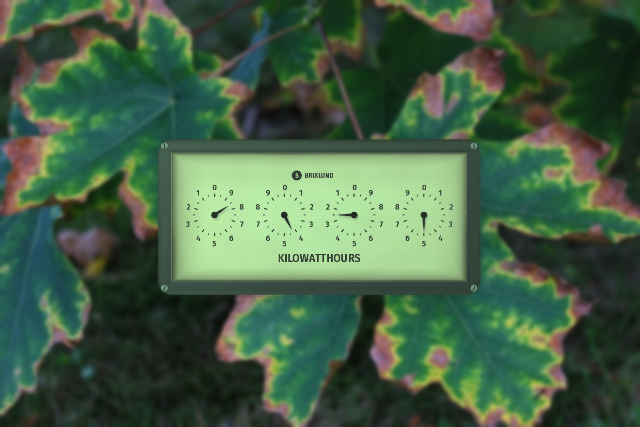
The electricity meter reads 8425 kWh
